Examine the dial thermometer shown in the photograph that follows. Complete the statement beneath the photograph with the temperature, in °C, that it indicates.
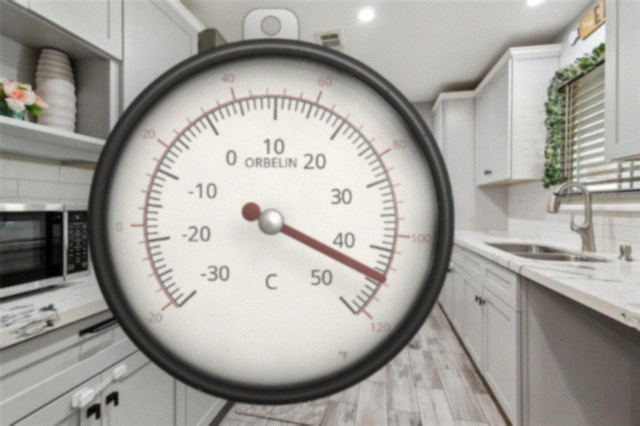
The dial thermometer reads 44 °C
